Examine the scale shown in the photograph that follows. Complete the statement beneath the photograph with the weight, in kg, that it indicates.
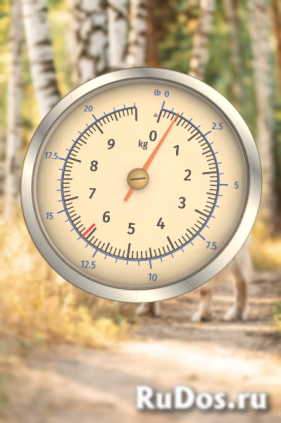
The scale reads 0.4 kg
